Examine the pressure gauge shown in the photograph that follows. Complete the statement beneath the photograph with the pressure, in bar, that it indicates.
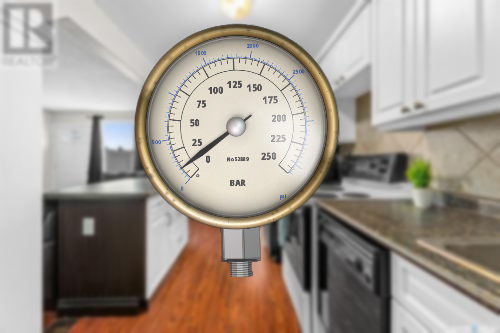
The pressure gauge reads 10 bar
